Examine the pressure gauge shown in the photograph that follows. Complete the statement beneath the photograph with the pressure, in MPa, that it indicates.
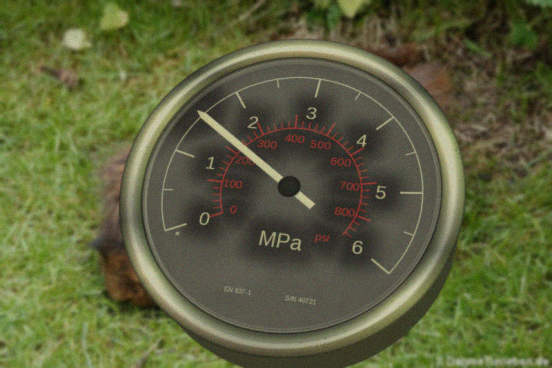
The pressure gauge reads 1.5 MPa
